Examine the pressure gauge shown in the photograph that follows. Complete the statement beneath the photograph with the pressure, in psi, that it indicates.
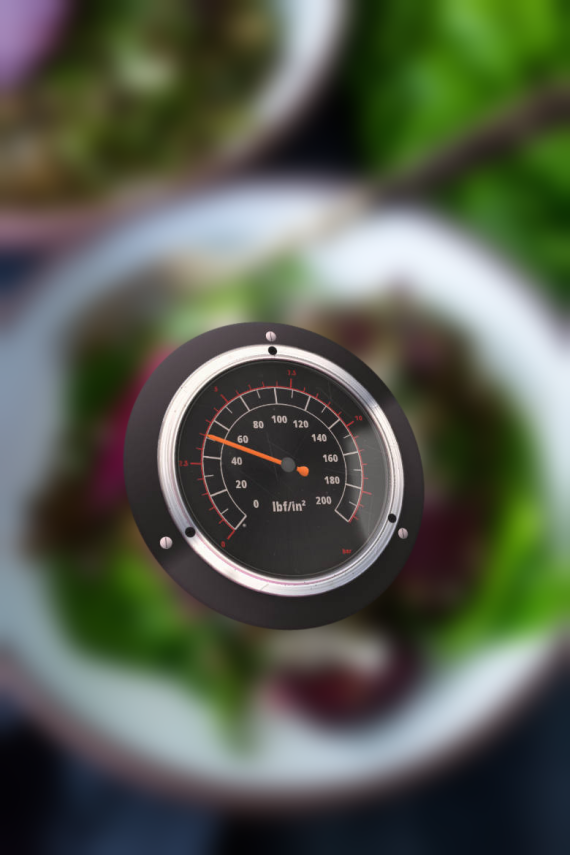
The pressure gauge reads 50 psi
